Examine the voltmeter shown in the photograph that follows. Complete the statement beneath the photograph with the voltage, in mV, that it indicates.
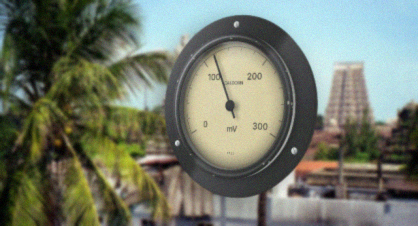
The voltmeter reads 120 mV
